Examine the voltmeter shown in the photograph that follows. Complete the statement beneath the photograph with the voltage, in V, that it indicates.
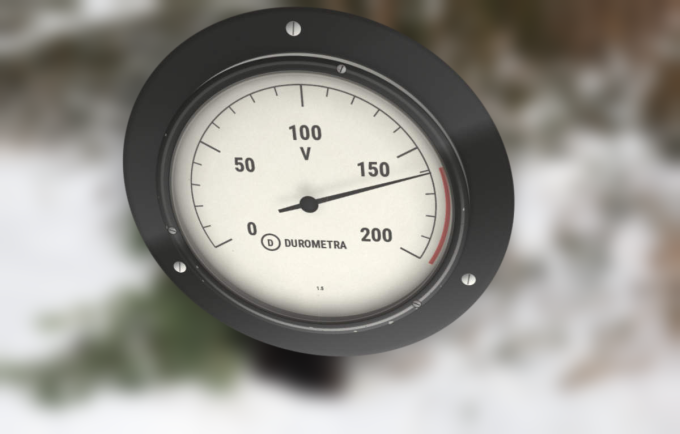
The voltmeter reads 160 V
